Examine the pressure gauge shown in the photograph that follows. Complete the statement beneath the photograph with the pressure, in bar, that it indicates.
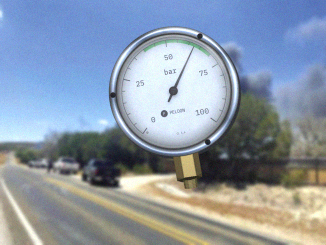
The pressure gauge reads 62.5 bar
